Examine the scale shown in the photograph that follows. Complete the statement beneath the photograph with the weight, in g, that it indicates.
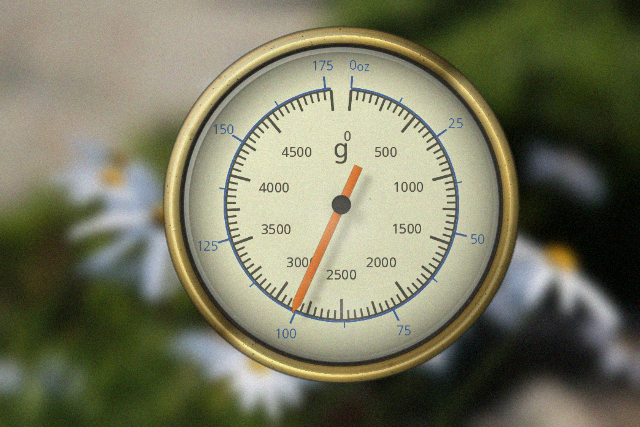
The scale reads 2850 g
